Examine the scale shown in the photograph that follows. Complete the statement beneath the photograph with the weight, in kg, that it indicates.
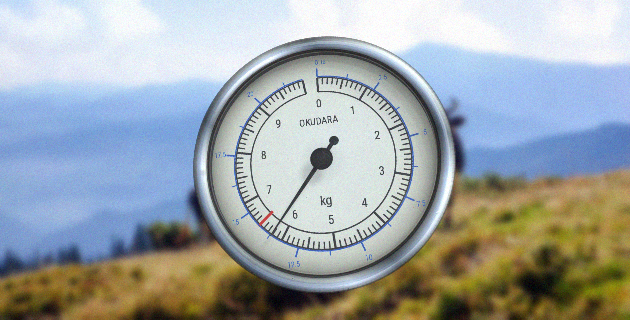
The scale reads 6.2 kg
